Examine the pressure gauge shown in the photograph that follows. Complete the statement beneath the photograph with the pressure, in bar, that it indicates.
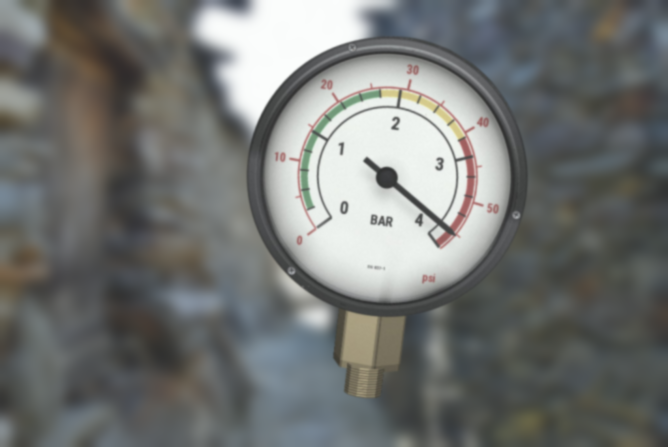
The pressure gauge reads 3.8 bar
